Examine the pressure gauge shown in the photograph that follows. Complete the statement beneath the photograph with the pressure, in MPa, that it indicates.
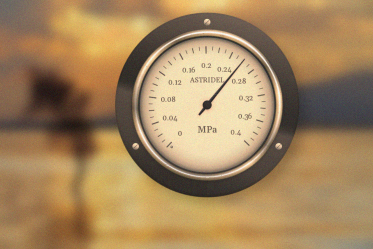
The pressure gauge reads 0.26 MPa
